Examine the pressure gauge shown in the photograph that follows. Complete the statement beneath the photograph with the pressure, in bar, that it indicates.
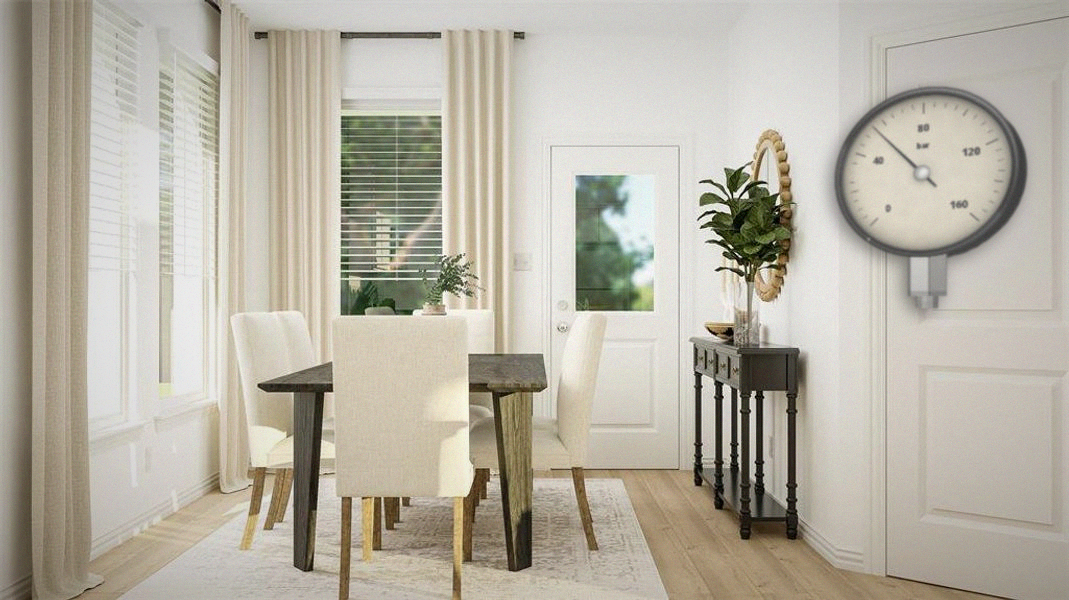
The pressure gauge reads 55 bar
